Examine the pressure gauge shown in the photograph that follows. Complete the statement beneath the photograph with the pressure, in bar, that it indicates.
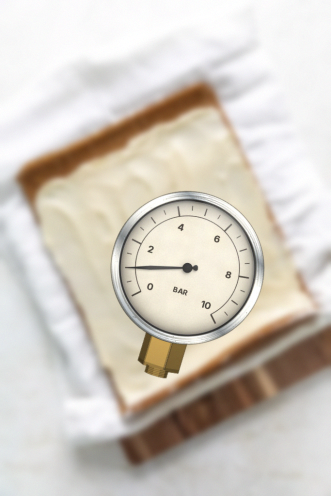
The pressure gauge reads 1 bar
